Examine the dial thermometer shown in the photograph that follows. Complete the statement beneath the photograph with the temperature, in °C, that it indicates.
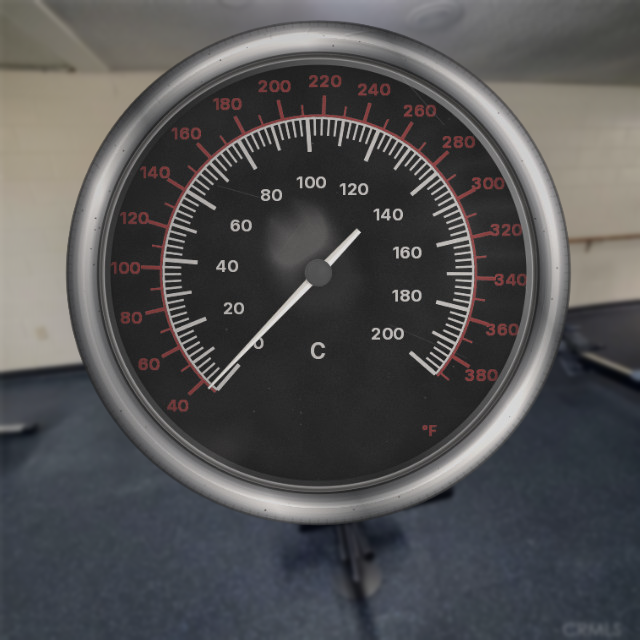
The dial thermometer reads 2 °C
